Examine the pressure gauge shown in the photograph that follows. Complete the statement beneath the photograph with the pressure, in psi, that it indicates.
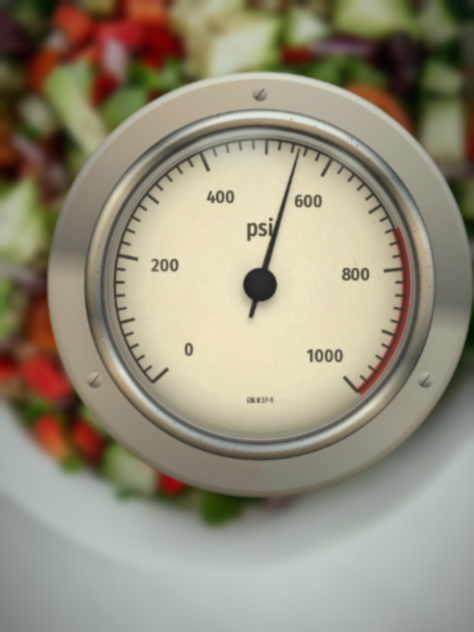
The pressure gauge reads 550 psi
